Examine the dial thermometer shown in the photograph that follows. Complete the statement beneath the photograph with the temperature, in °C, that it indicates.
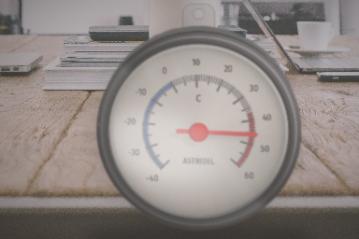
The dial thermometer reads 45 °C
